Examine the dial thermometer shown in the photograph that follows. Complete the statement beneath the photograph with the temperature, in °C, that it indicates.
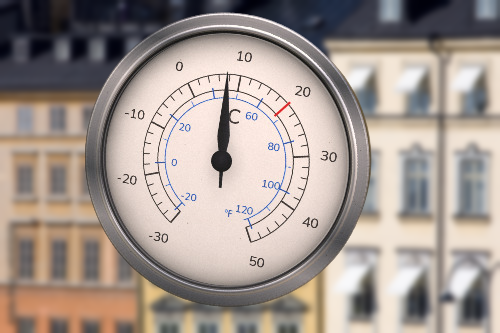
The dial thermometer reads 8 °C
